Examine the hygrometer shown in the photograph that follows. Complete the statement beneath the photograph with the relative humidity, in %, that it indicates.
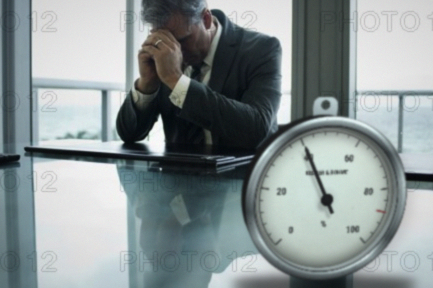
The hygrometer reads 40 %
